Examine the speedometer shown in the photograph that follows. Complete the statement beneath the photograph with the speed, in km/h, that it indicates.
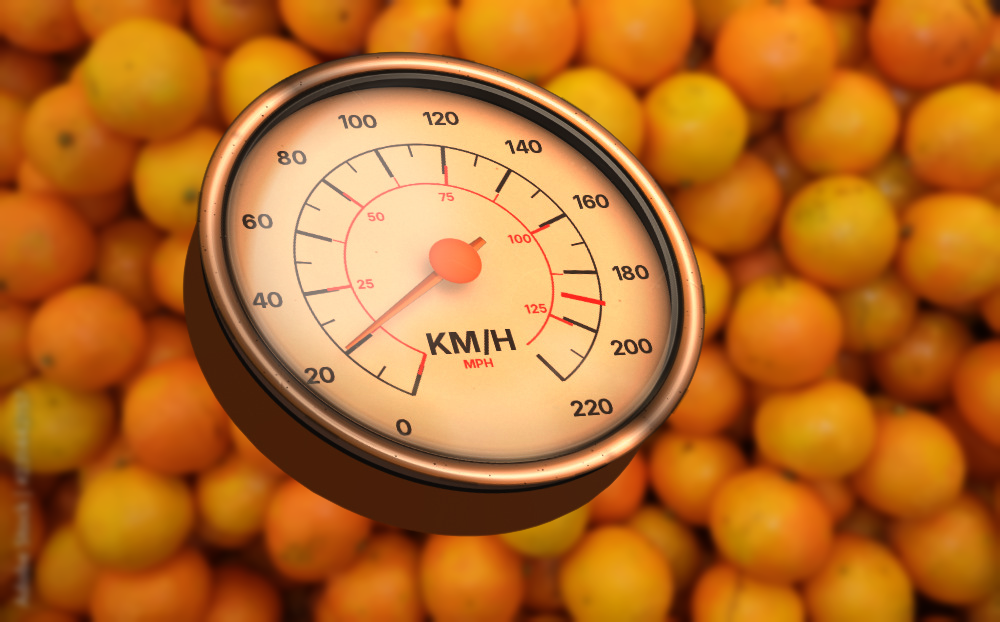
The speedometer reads 20 km/h
